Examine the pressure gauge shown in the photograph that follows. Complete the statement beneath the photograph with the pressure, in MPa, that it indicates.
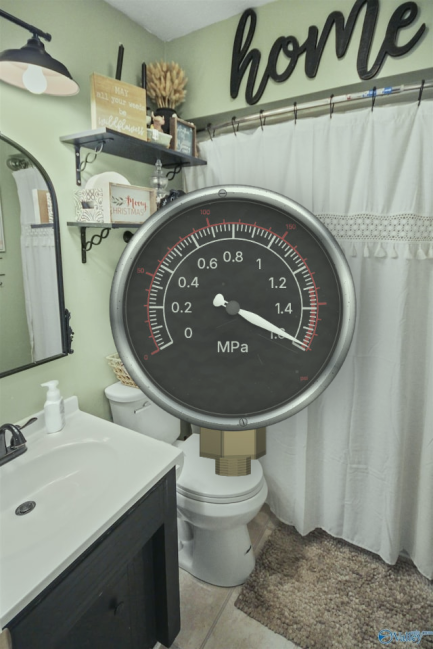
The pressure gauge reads 1.58 MPa
